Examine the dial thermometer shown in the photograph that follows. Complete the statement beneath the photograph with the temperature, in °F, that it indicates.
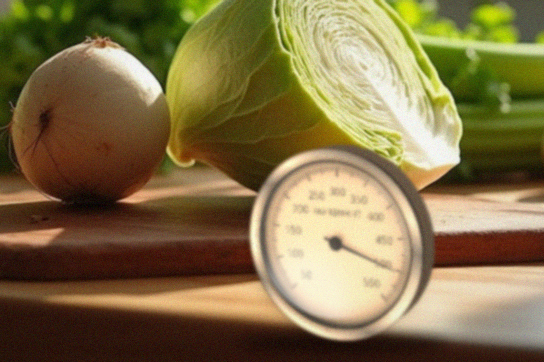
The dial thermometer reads 500 °F
